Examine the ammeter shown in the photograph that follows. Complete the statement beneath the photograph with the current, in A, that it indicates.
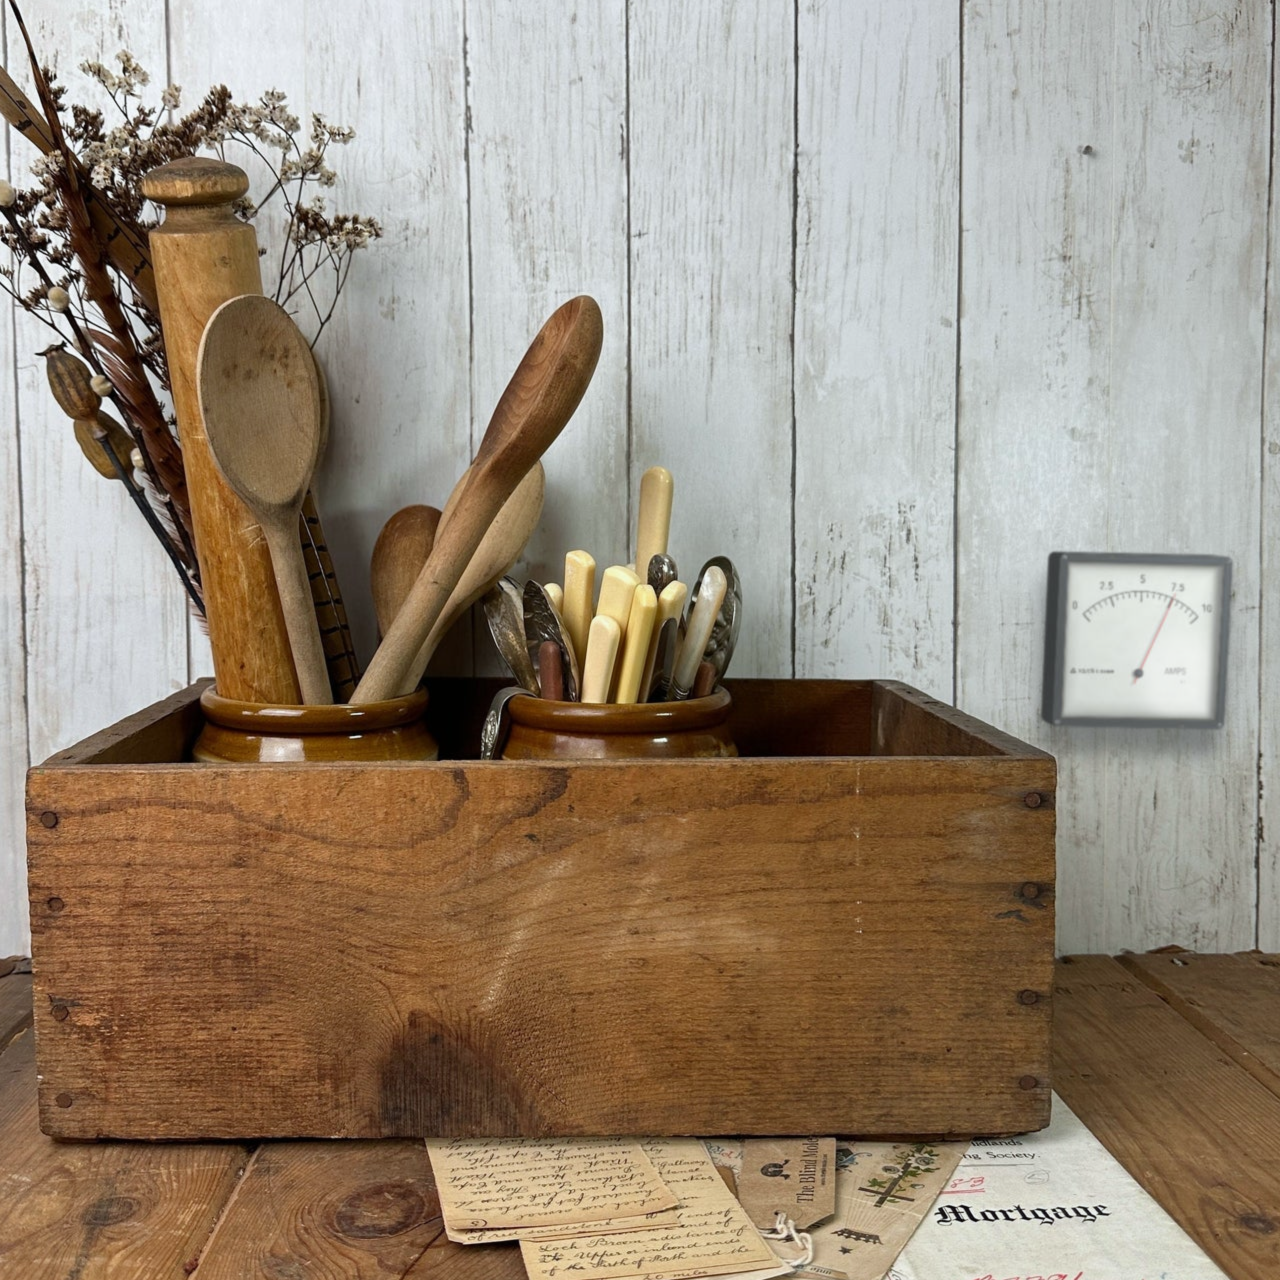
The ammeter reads 7.5 A
